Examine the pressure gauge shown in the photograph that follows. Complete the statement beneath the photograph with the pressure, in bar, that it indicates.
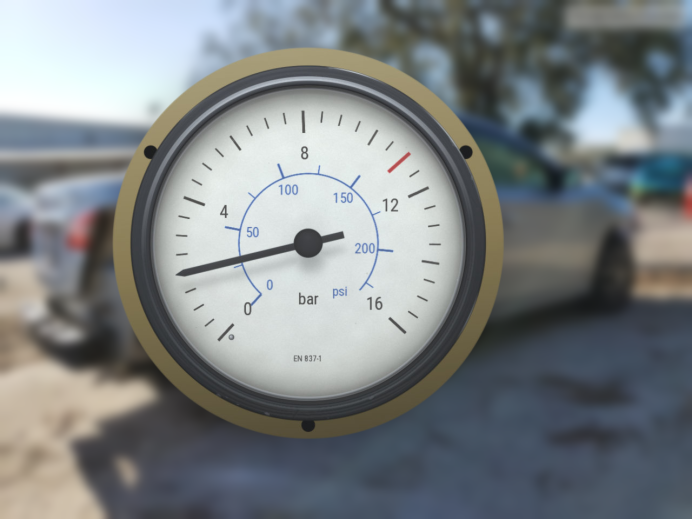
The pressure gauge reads 2 bar
